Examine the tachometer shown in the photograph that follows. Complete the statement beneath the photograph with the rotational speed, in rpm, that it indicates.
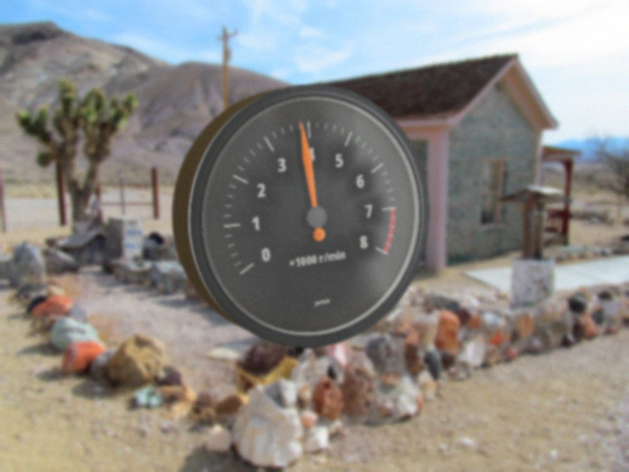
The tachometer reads 3800 rpm
